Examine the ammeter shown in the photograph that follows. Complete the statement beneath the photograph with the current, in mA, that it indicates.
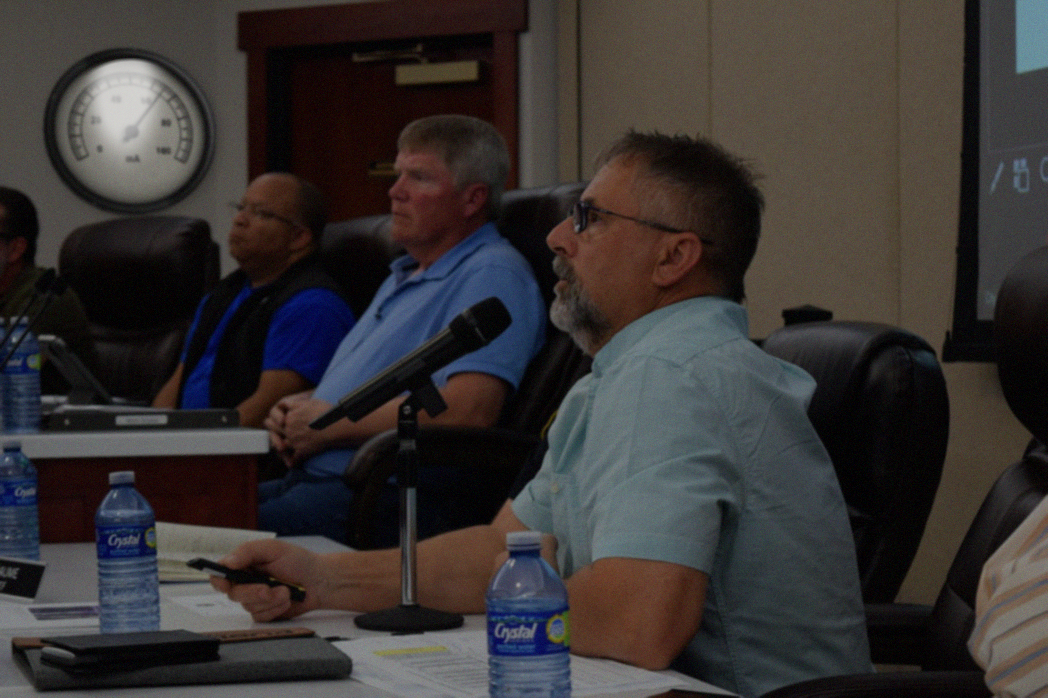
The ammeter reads 65 mA
